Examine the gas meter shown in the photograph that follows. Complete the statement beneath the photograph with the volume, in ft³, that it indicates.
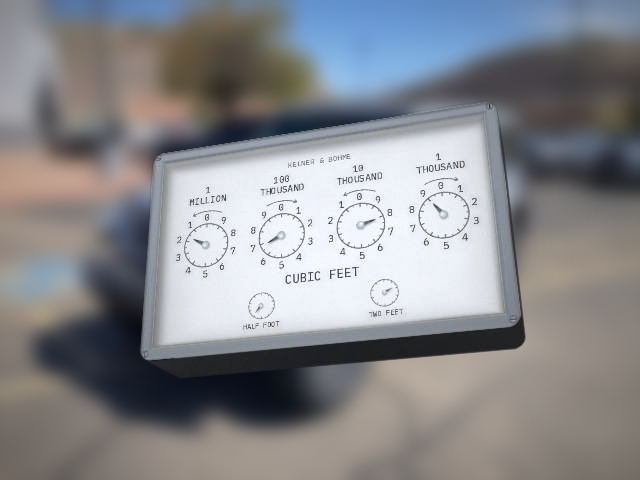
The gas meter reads 167900 ft³
